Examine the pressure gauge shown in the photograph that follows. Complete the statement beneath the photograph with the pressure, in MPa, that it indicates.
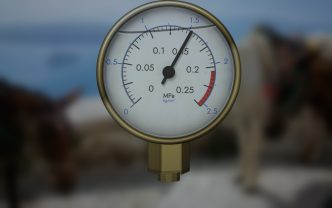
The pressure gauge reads 0.15 MPa
